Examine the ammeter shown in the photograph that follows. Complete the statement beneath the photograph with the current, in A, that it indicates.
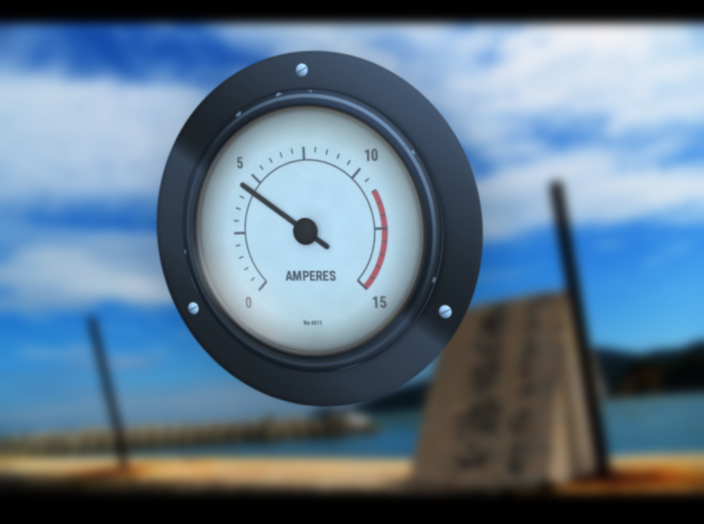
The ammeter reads 4.5 A
